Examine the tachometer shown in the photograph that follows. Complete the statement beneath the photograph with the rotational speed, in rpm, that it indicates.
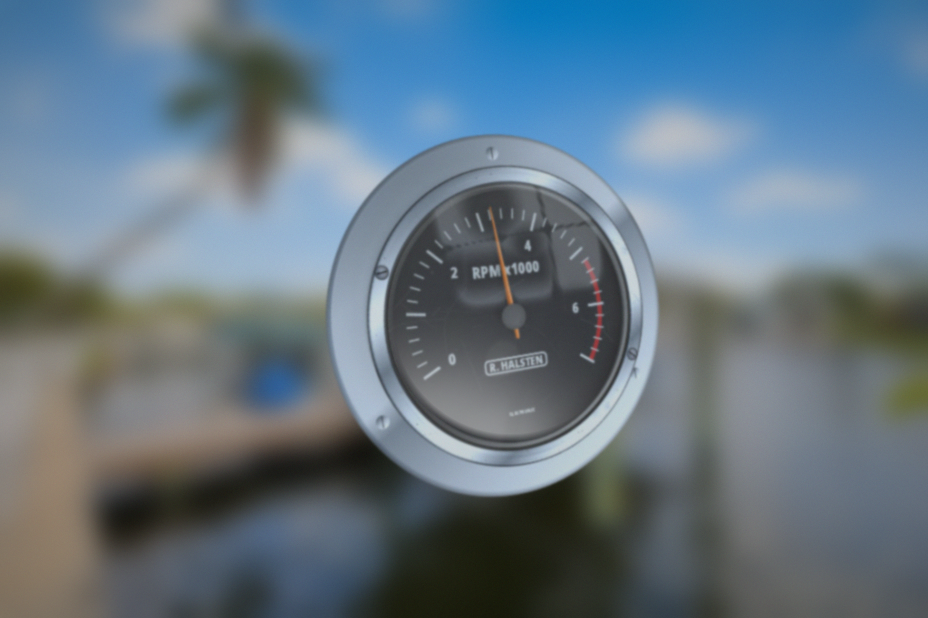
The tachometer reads 3200 rpm
